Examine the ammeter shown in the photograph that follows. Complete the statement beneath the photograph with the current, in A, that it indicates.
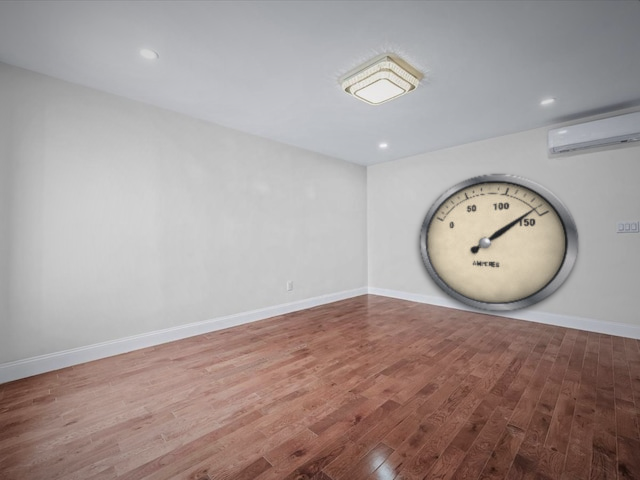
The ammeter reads 140 A
